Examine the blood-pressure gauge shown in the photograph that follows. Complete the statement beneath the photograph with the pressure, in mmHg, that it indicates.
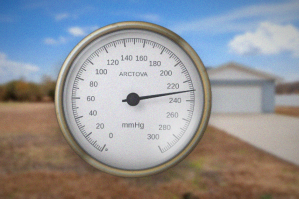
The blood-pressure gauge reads 230 mmHg
